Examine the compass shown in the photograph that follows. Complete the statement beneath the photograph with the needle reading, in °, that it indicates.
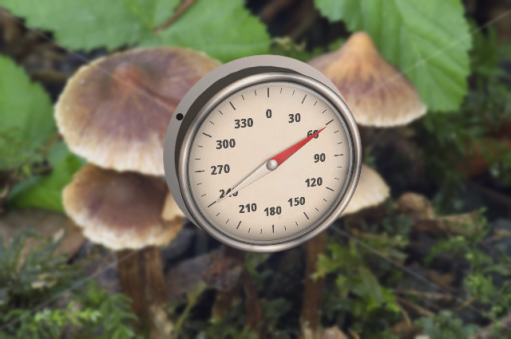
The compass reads 60 °
